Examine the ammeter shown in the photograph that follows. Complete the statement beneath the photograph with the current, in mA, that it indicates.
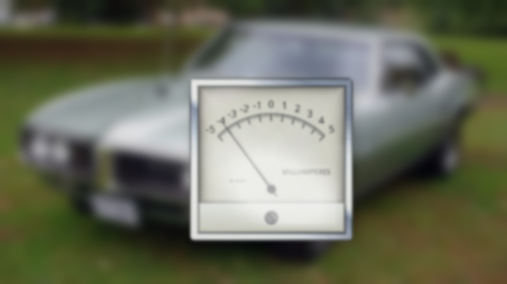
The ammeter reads -4 mA
